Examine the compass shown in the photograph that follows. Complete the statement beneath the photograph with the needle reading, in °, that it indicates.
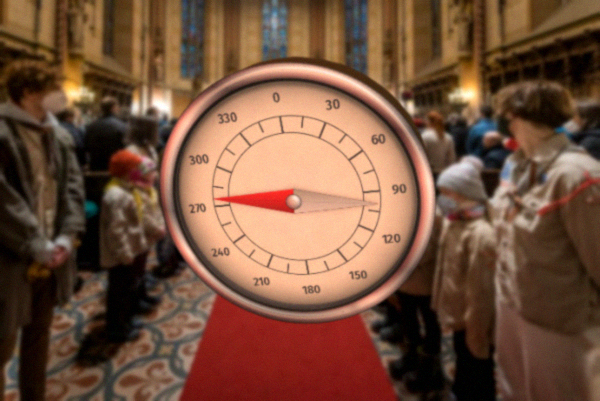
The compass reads 277.5 °
